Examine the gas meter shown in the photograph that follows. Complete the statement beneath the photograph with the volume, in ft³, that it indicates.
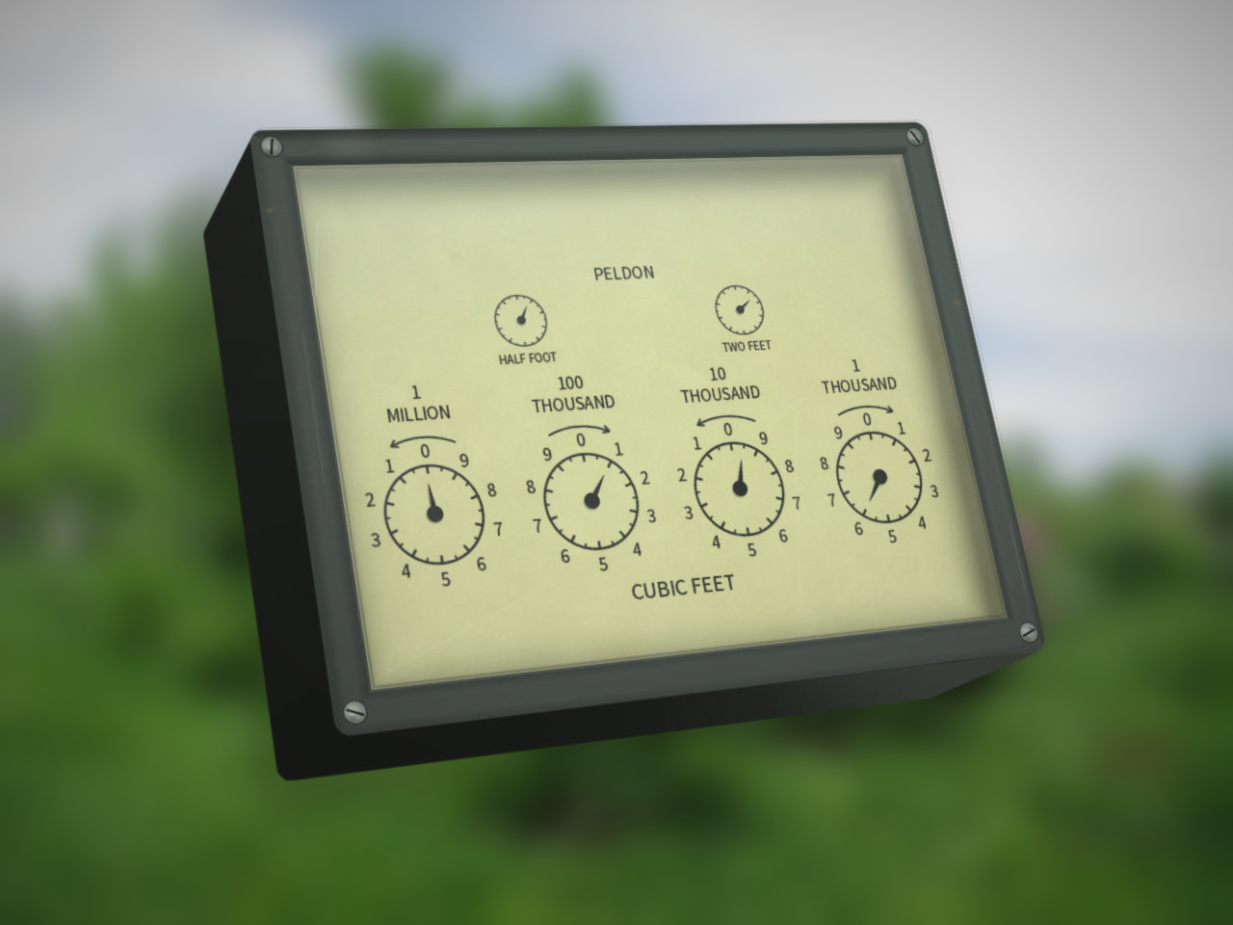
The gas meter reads 9600 ft³
